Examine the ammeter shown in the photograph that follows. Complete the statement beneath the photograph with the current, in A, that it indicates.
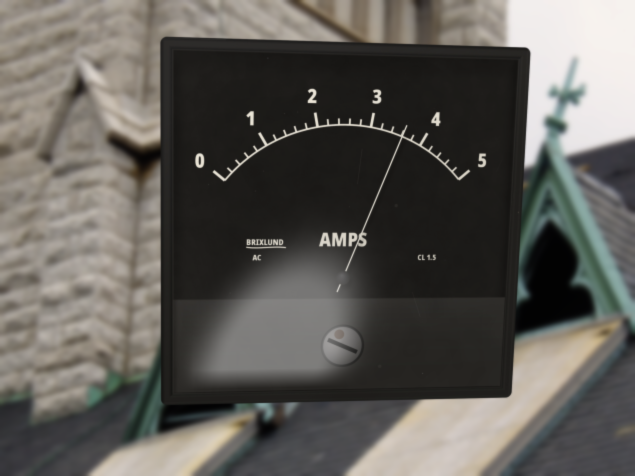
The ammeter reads 3.6 A
